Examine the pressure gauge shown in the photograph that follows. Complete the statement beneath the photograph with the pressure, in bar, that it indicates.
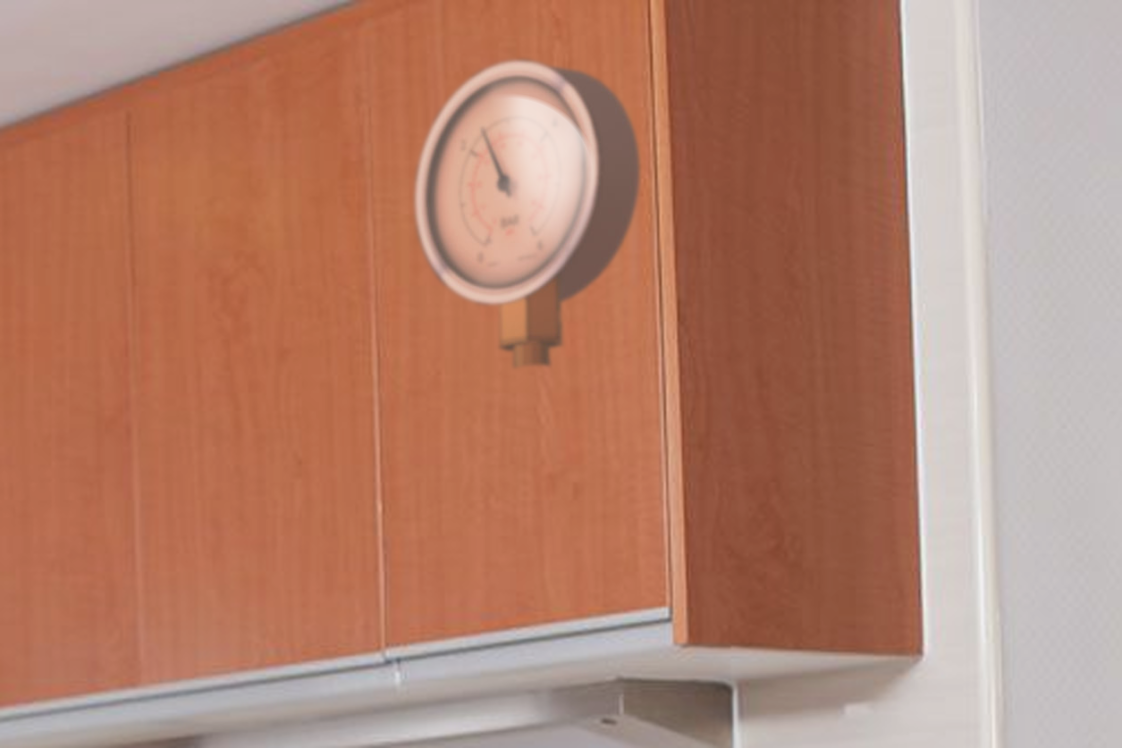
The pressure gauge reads 2.5 bar
